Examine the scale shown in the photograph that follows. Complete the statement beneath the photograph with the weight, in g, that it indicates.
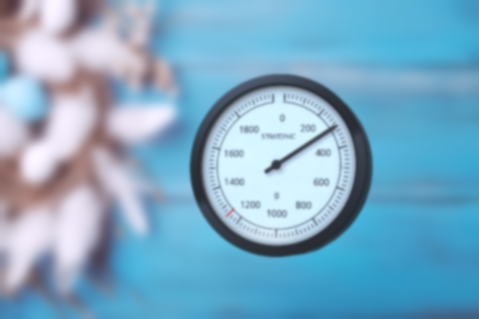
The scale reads 300 g
